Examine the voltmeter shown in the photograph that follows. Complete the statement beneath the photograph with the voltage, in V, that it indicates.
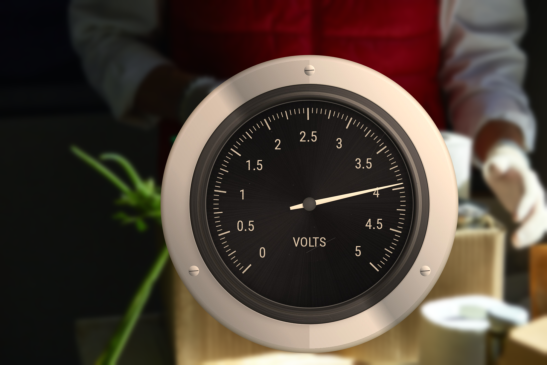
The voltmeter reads 3.95 V
